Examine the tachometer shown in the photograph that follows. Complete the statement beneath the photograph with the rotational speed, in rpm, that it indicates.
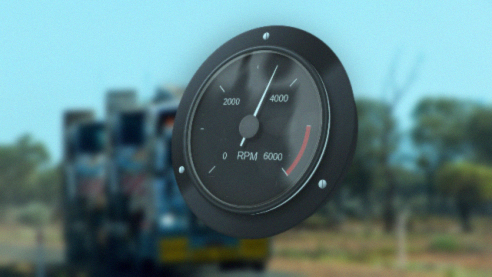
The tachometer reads 3500 rpm
